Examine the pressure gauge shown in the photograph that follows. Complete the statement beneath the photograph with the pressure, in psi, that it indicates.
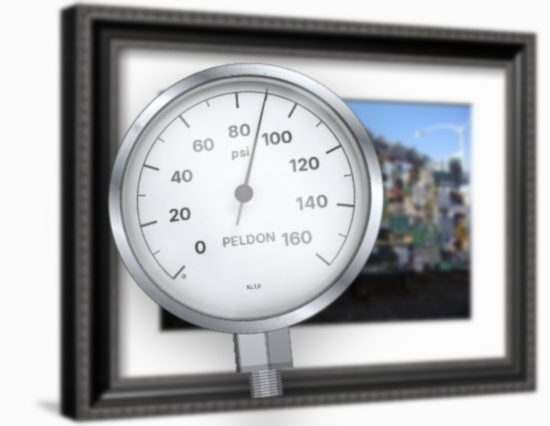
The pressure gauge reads 90 psi
